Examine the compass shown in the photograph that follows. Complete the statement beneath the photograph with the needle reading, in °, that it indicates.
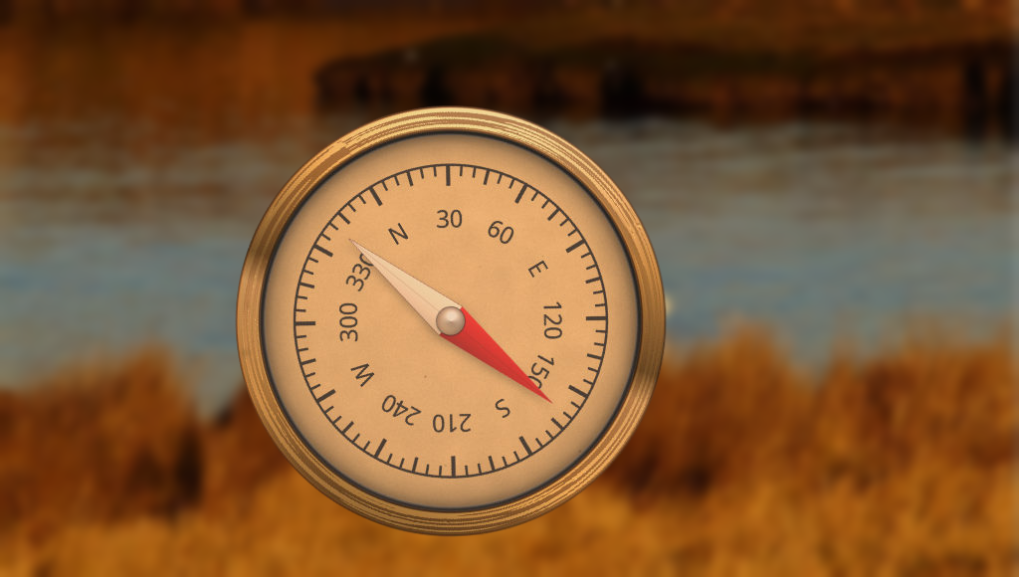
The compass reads 160 °
